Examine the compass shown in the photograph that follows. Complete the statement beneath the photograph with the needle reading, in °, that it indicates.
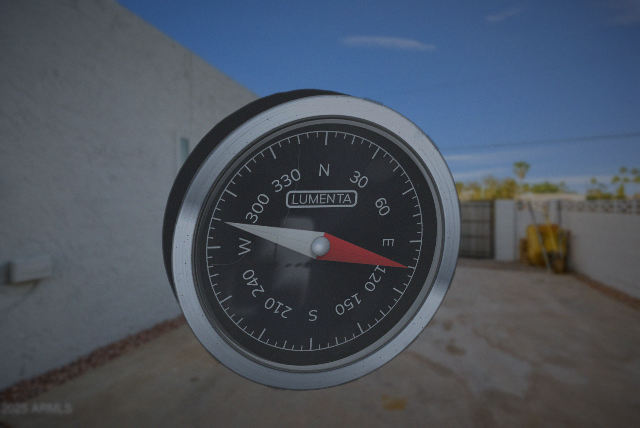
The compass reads 105 °
